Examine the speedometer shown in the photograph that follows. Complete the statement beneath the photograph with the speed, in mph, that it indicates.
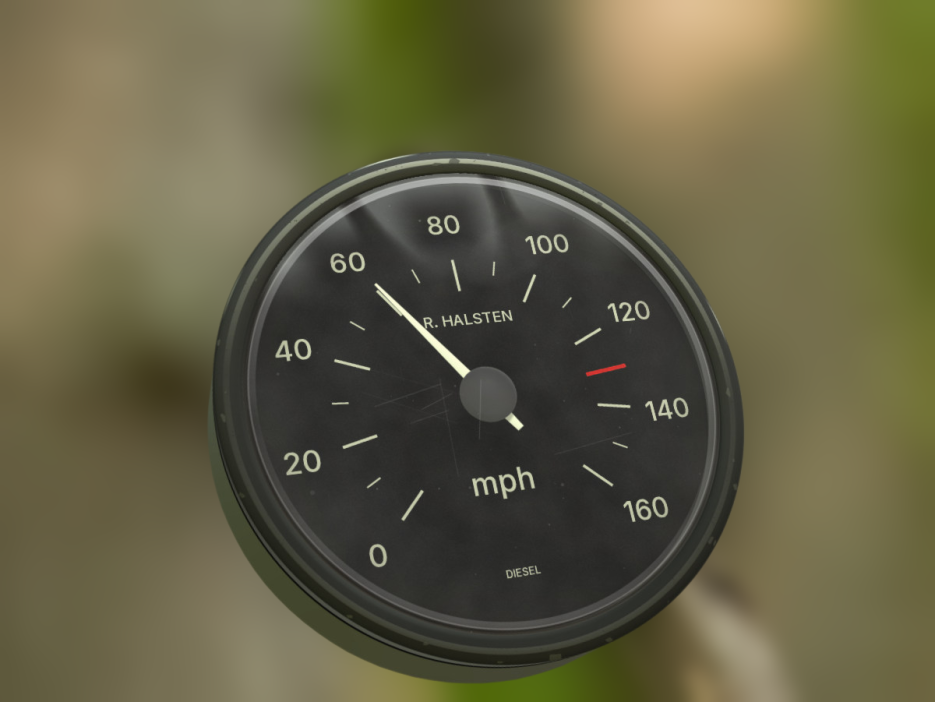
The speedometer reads 60 mph
